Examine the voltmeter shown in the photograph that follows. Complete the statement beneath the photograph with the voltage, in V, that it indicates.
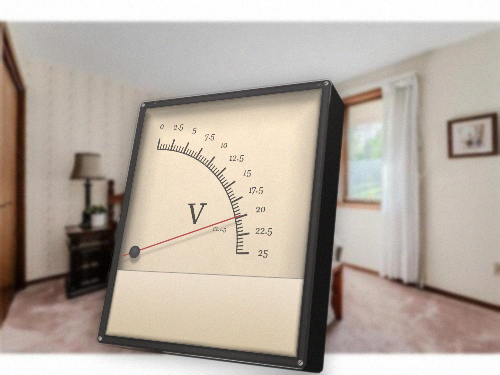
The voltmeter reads 20 V
